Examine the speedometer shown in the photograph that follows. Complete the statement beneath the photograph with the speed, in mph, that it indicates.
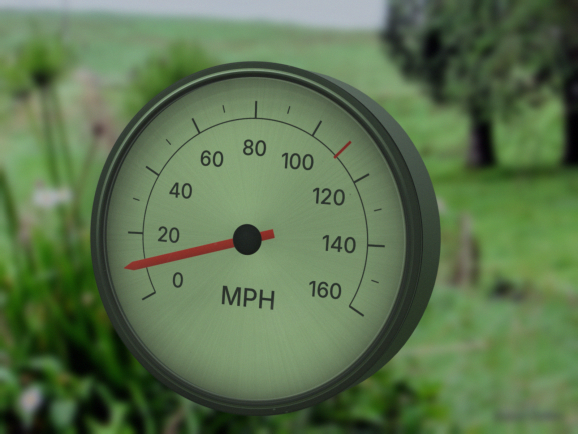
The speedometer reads 10 mph
